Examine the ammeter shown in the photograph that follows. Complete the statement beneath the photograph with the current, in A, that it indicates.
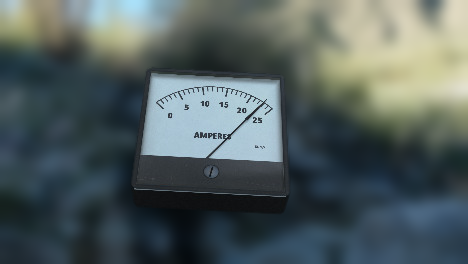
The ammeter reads 23 A
